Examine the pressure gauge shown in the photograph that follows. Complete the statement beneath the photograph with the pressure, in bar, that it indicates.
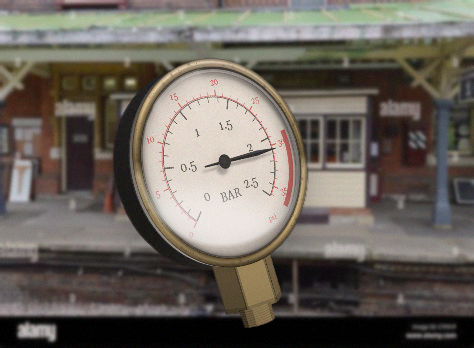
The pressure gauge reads 2.1 bar
